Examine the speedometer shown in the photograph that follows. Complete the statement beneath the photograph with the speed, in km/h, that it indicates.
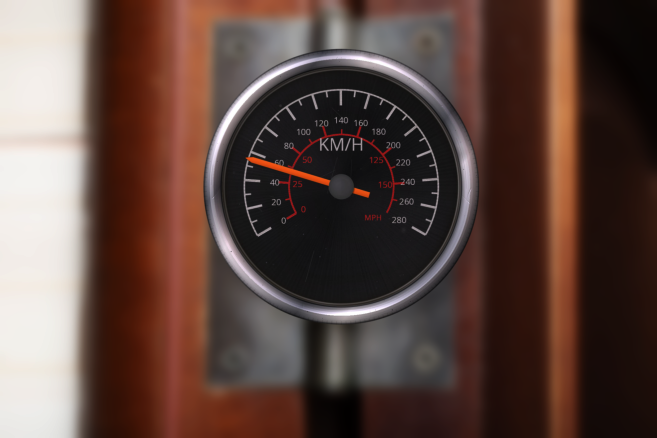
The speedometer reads 55 km/h
